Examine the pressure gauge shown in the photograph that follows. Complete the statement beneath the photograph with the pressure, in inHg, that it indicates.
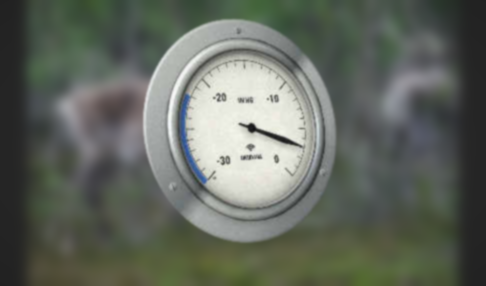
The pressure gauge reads -3 inHg
